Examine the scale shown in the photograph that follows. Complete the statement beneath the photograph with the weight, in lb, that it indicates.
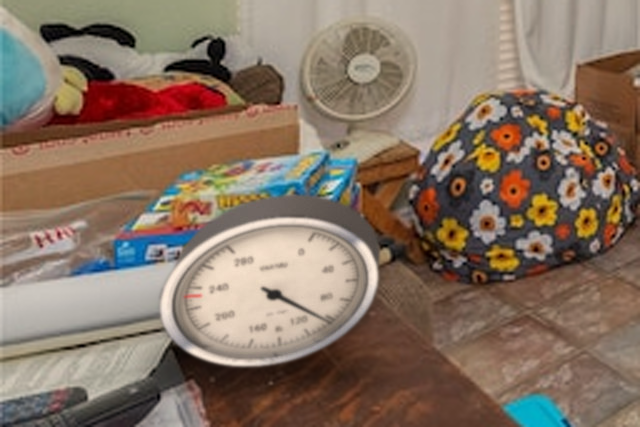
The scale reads 100 lb
